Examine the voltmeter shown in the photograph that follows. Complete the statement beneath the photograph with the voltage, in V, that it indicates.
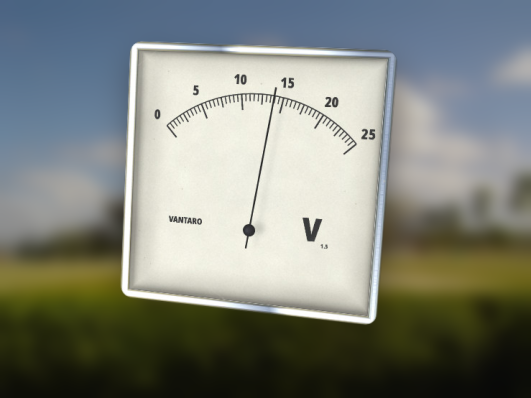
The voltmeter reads 14 V
